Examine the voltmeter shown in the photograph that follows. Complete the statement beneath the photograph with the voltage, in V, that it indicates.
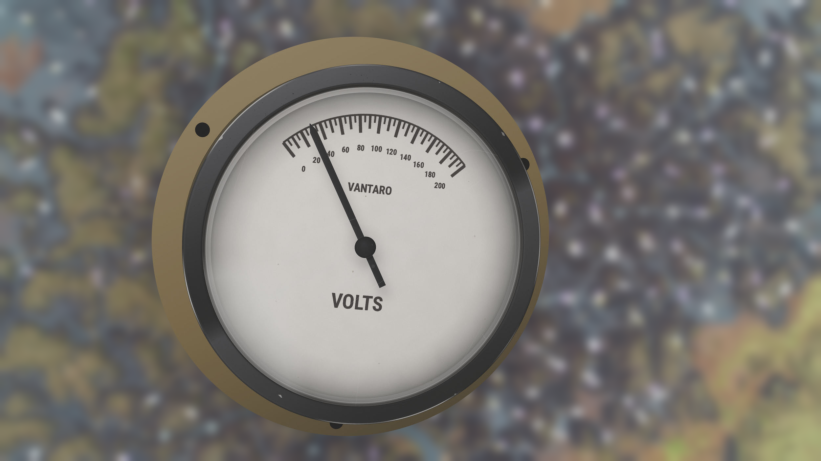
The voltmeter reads 30 V
